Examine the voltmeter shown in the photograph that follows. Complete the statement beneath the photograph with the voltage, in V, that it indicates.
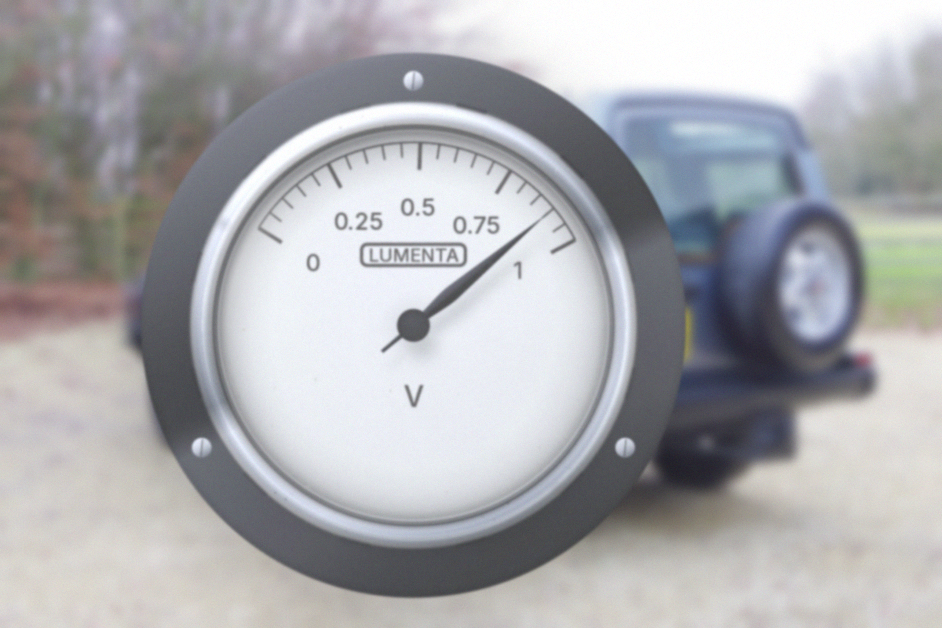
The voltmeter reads 0.9 V
